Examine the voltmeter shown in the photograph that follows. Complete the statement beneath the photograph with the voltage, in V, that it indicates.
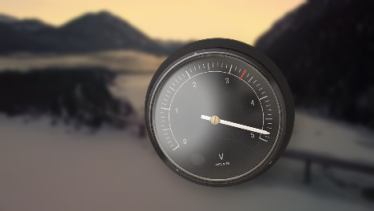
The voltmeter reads 4.8 V
